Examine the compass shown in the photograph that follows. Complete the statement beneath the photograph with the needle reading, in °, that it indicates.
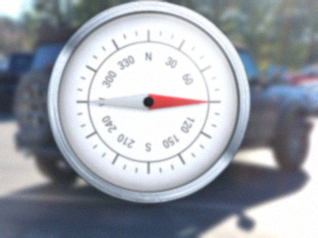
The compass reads 90 °
